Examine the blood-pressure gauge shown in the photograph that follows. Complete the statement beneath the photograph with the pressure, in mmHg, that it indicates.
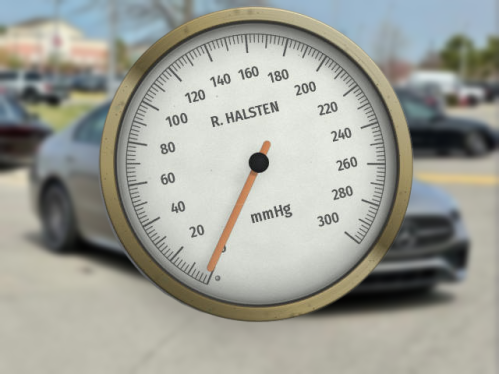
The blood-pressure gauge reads 2 mmHg
